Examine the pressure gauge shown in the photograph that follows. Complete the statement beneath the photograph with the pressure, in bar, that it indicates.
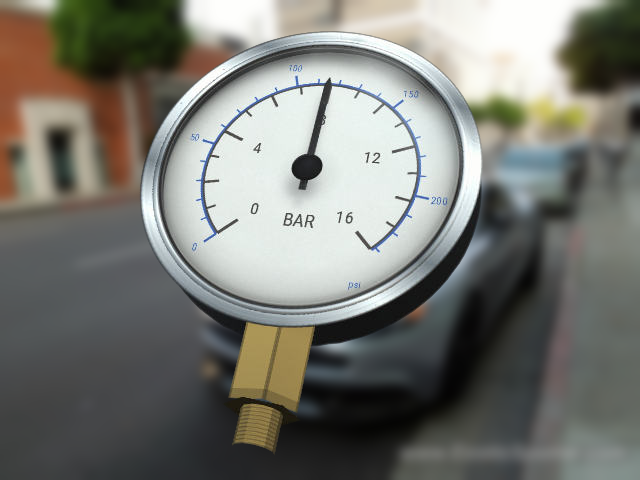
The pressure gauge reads 8 bar
